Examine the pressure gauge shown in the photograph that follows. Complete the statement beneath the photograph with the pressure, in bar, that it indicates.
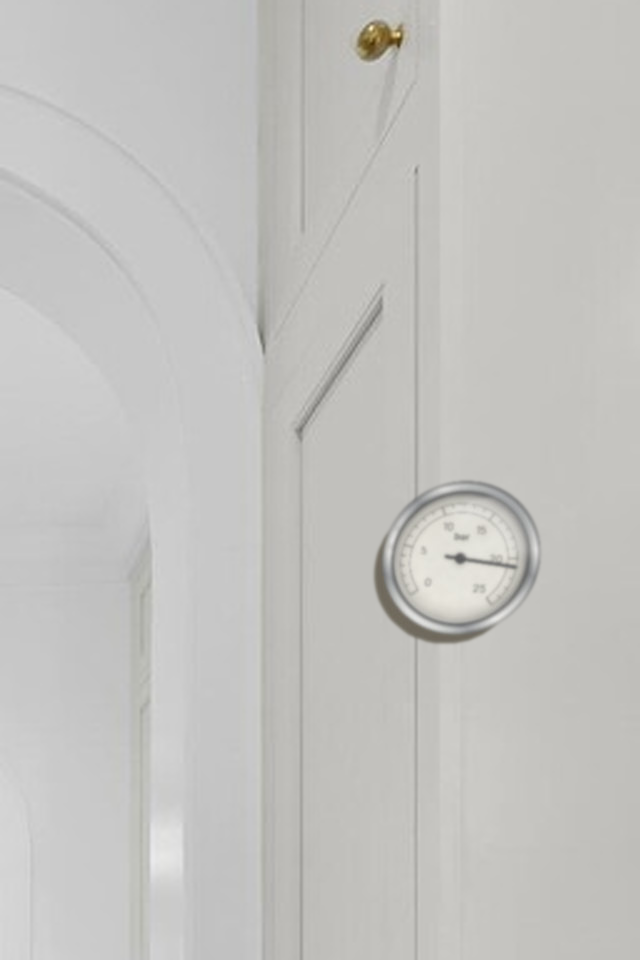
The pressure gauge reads 21 bar
